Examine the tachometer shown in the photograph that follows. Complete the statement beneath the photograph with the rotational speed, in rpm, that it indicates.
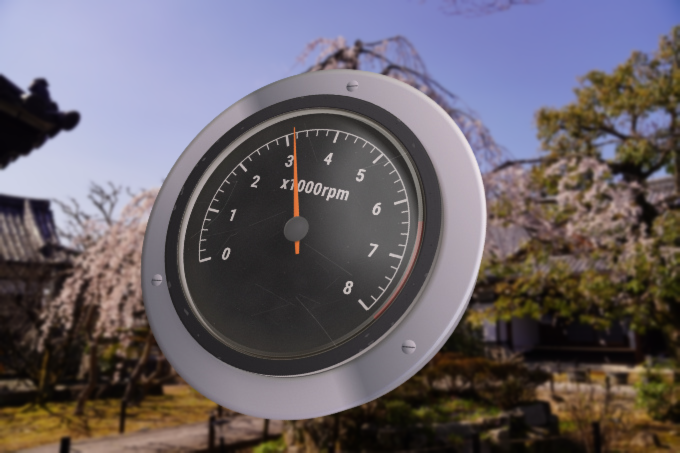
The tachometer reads 3200 rpm
